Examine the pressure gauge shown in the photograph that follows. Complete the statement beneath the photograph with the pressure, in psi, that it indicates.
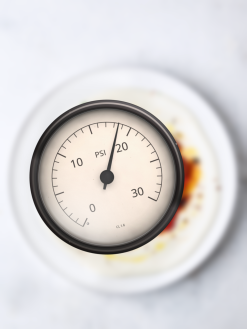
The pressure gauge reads 18.5 psi
